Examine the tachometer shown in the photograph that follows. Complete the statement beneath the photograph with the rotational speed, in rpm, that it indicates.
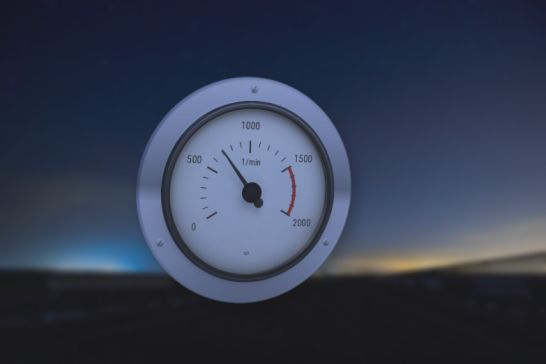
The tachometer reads 700 rpm
